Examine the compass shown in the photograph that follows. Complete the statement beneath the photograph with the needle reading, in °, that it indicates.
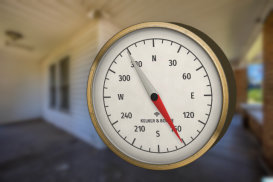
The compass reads 150 °
